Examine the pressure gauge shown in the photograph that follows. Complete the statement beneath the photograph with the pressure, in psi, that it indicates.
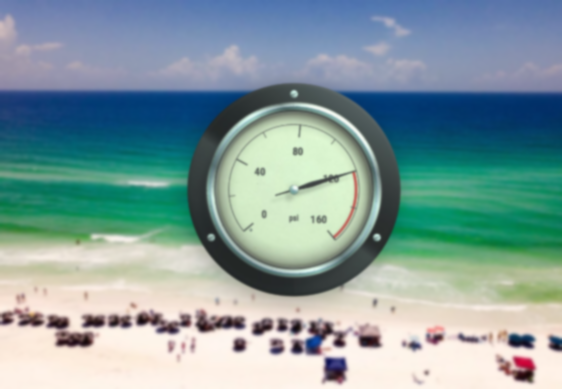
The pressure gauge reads 120 psi
